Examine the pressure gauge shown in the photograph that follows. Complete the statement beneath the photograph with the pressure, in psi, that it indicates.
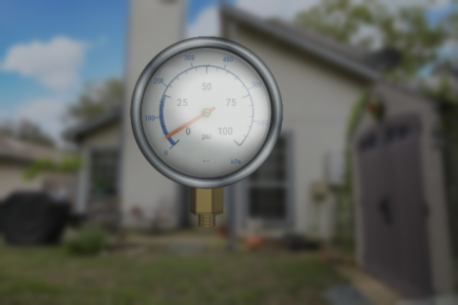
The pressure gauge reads 5 psi
